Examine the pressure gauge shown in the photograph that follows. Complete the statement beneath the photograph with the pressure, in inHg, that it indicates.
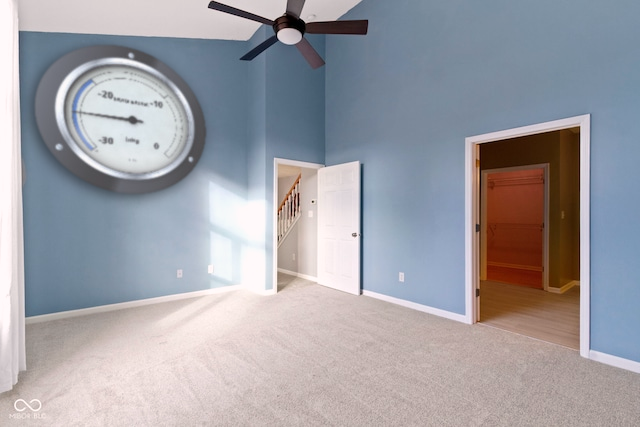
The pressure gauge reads -25 inHg
